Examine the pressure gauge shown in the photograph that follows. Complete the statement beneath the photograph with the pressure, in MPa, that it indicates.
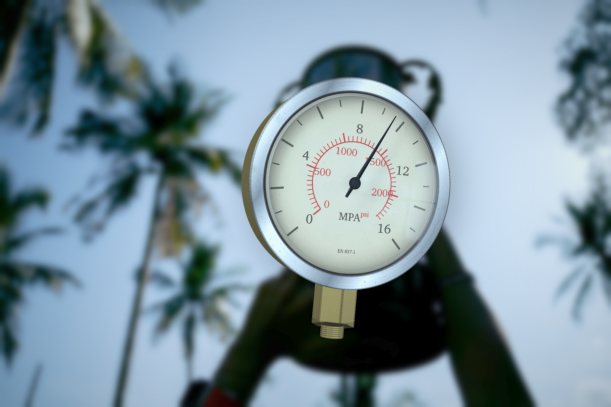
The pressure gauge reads 9.5 MPa
